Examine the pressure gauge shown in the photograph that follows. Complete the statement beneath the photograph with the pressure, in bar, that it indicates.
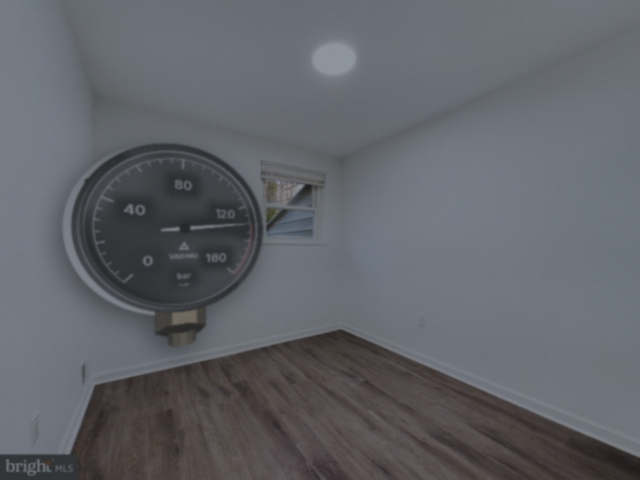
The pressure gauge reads 130 bar
